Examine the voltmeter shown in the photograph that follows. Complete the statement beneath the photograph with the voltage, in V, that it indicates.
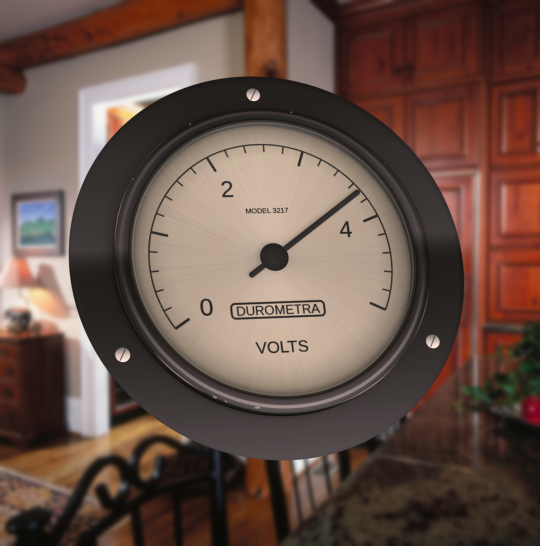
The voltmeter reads 3.7 V
